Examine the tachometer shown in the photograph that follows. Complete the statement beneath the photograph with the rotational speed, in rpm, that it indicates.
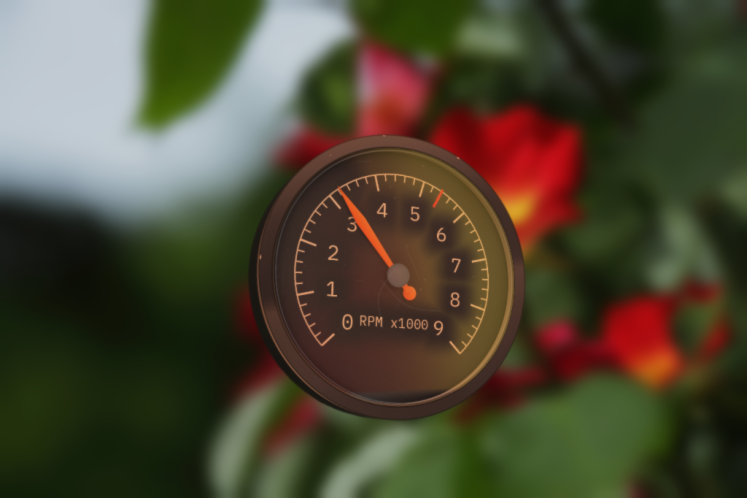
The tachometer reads 3200 rpm
